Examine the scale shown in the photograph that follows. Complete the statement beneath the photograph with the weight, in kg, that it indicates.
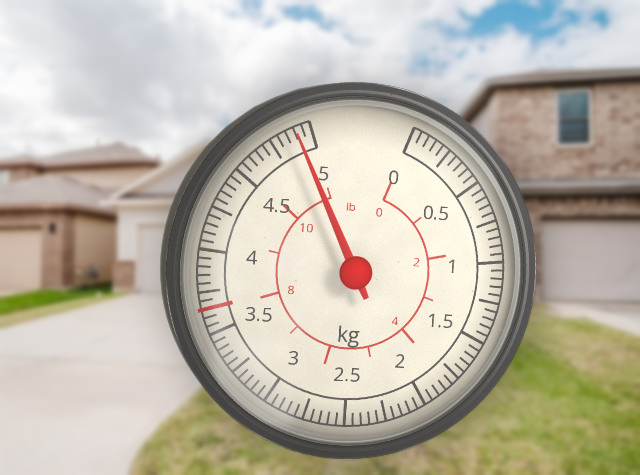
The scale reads 4.9 kg
